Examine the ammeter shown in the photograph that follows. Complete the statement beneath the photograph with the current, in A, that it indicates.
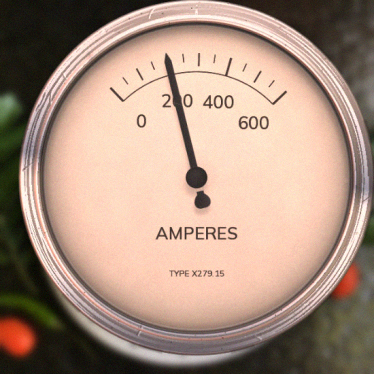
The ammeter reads 200 A
